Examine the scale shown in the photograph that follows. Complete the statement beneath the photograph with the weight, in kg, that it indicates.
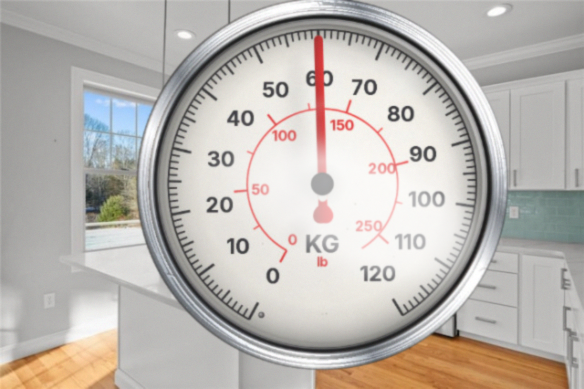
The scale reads 60 kg
